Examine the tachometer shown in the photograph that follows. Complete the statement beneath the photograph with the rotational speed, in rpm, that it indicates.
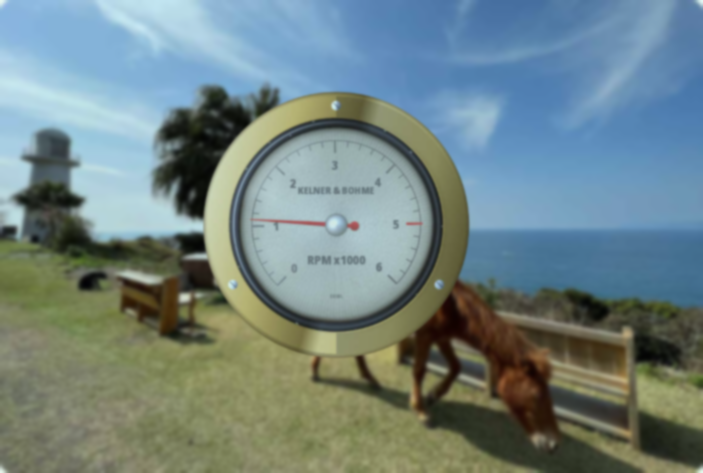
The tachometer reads 1100 rpm
